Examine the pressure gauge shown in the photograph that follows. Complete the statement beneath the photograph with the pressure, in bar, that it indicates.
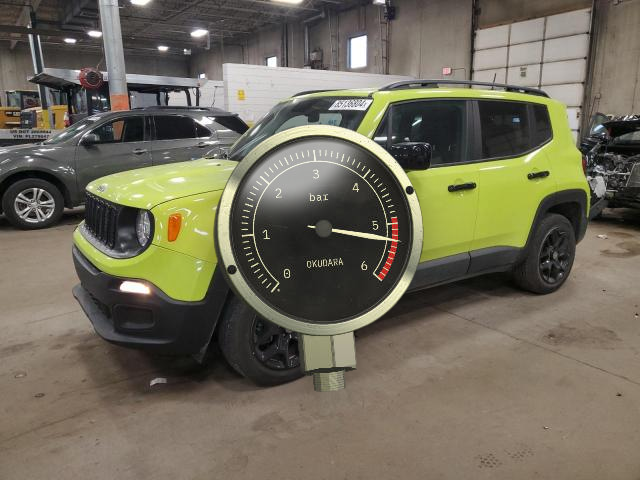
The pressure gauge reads 5.3 bar
